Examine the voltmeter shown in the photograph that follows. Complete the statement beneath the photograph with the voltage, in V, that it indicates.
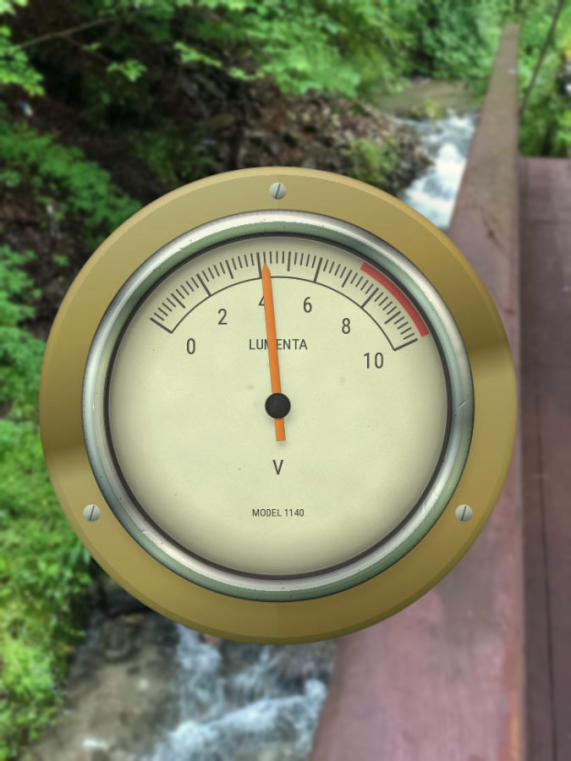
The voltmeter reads 4.2 V
